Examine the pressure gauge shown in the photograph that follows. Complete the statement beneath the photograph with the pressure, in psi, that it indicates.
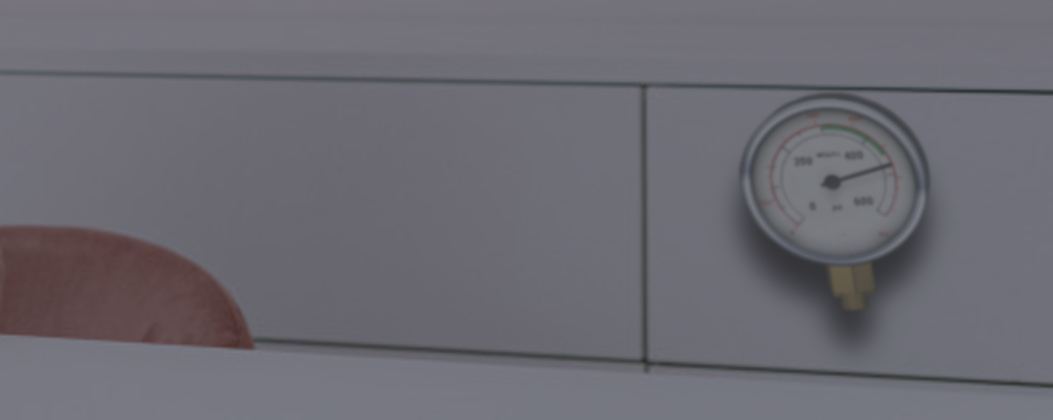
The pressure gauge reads 475 psi
